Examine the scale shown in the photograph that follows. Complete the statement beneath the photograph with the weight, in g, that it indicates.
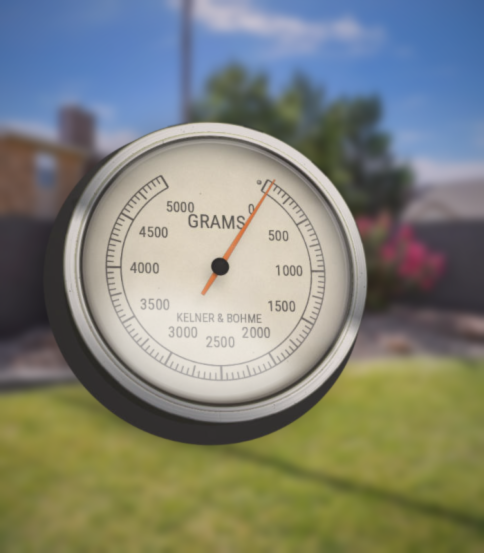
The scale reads 50 g
